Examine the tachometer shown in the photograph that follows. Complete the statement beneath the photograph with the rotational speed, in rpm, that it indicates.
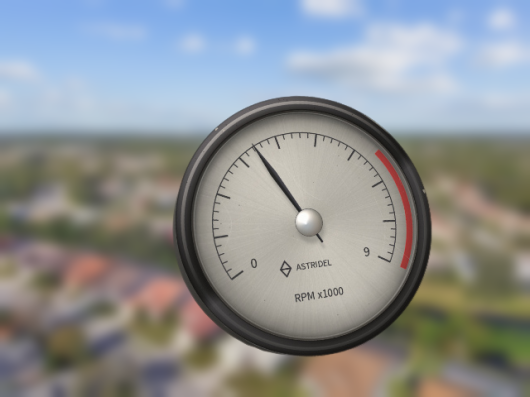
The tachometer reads 3400 rpm
